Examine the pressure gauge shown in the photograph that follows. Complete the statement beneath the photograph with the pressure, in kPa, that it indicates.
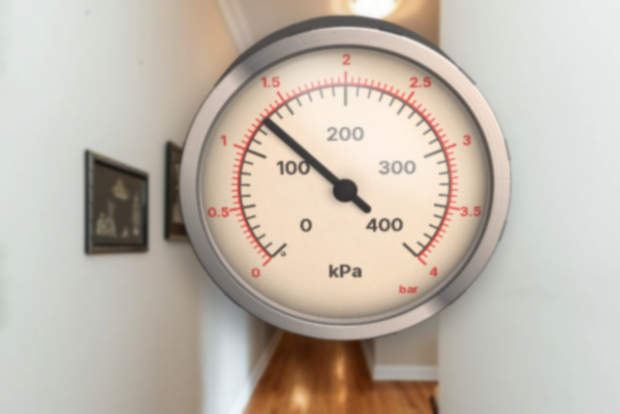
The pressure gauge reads 130 kPa
